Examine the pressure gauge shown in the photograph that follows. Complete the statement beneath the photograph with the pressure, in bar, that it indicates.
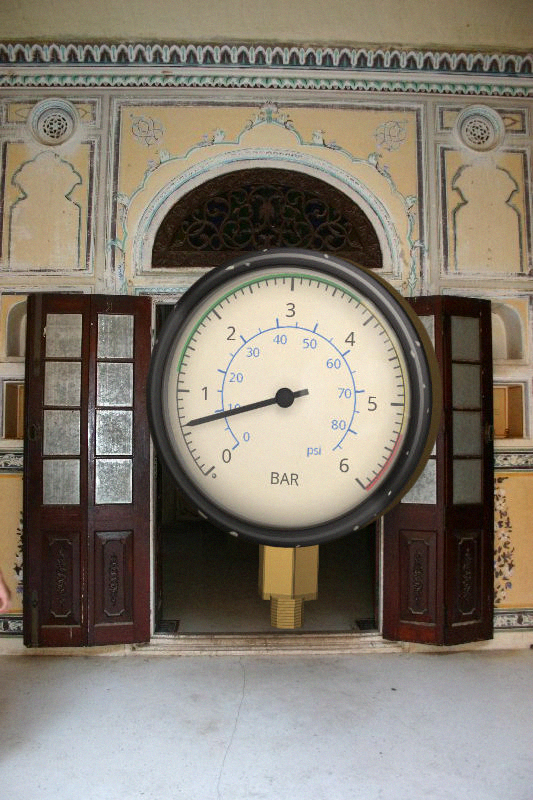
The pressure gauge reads 0.6 bar
